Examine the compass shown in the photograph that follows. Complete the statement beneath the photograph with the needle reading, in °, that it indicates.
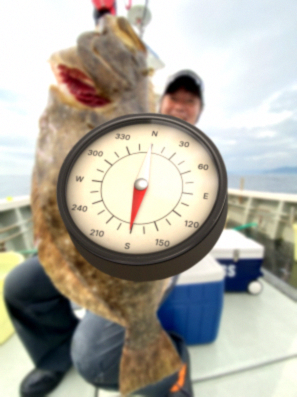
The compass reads 180 °
